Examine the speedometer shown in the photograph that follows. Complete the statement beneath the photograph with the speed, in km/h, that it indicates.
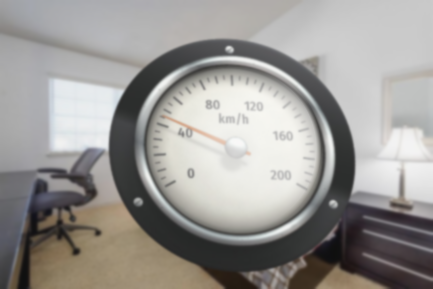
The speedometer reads 45 km/h
